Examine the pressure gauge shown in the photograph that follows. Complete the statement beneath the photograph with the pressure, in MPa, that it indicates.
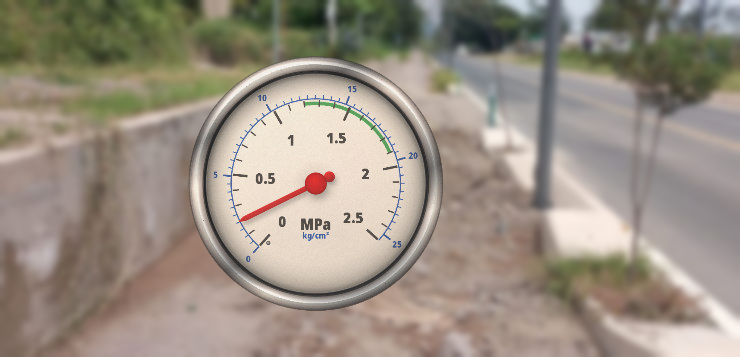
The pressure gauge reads 0.2 MPa
